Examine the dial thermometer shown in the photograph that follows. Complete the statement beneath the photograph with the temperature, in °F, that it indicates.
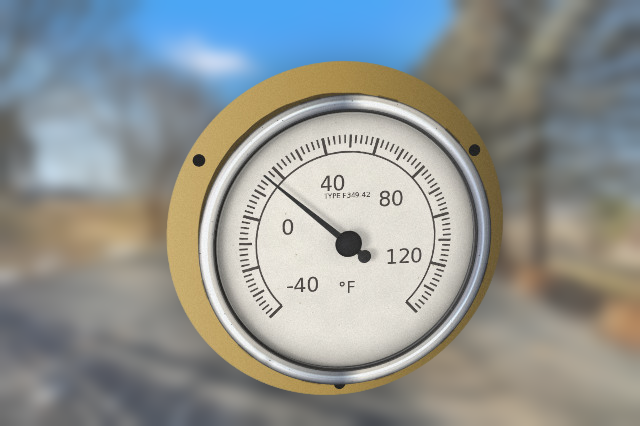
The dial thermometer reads 16 °F
